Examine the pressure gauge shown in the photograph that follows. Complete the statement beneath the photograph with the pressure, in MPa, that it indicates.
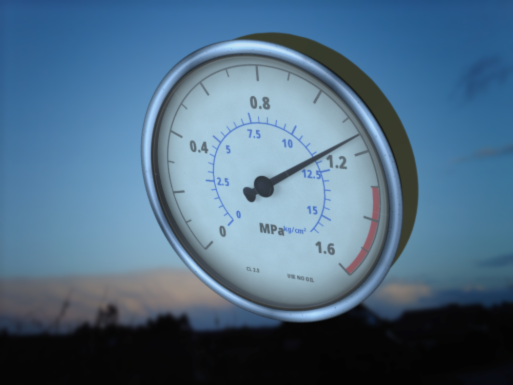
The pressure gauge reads 1.15 MPa
